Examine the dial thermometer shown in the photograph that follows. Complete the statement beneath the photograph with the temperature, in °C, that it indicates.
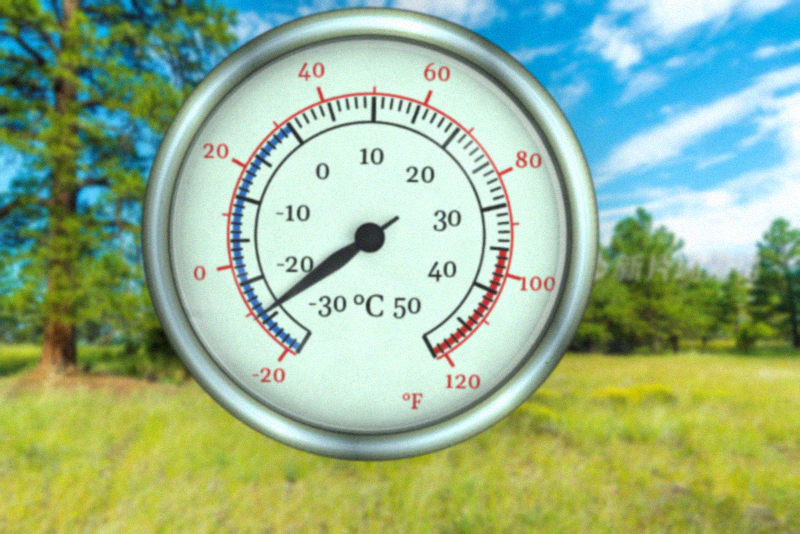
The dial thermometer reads -24 °C
